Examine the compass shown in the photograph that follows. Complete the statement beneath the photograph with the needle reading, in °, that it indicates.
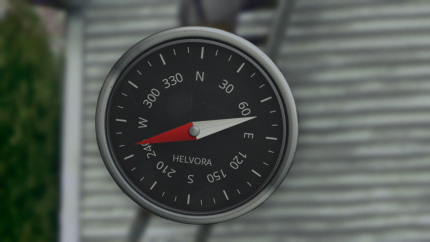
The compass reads 250 °
